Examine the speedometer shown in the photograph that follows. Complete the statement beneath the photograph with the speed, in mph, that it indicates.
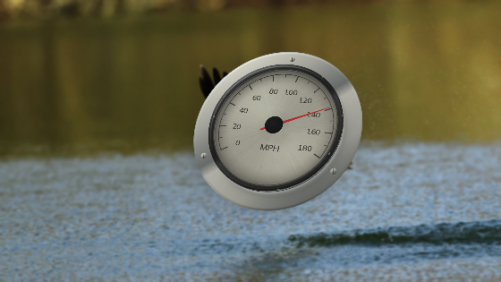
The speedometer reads 140 mph
